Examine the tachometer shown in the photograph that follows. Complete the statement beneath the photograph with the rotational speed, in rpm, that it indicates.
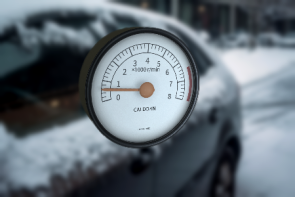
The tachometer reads 600 rpm
